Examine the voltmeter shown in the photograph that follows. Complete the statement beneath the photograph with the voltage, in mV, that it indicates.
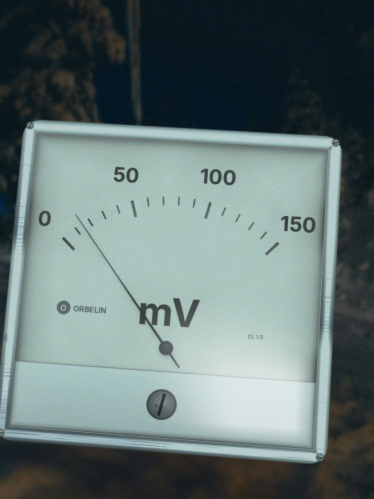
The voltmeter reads 15 mV
